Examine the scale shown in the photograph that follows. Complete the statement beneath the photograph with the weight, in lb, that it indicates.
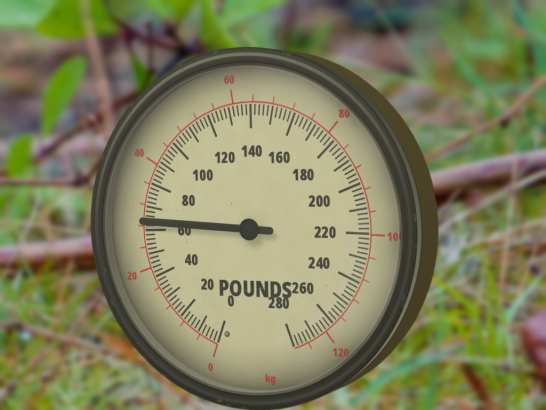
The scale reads 64 lb
